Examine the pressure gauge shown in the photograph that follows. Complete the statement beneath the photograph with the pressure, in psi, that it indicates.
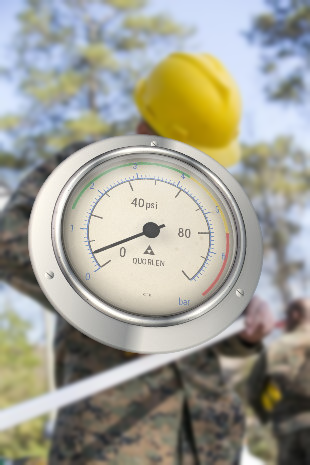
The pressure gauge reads 5 psi
